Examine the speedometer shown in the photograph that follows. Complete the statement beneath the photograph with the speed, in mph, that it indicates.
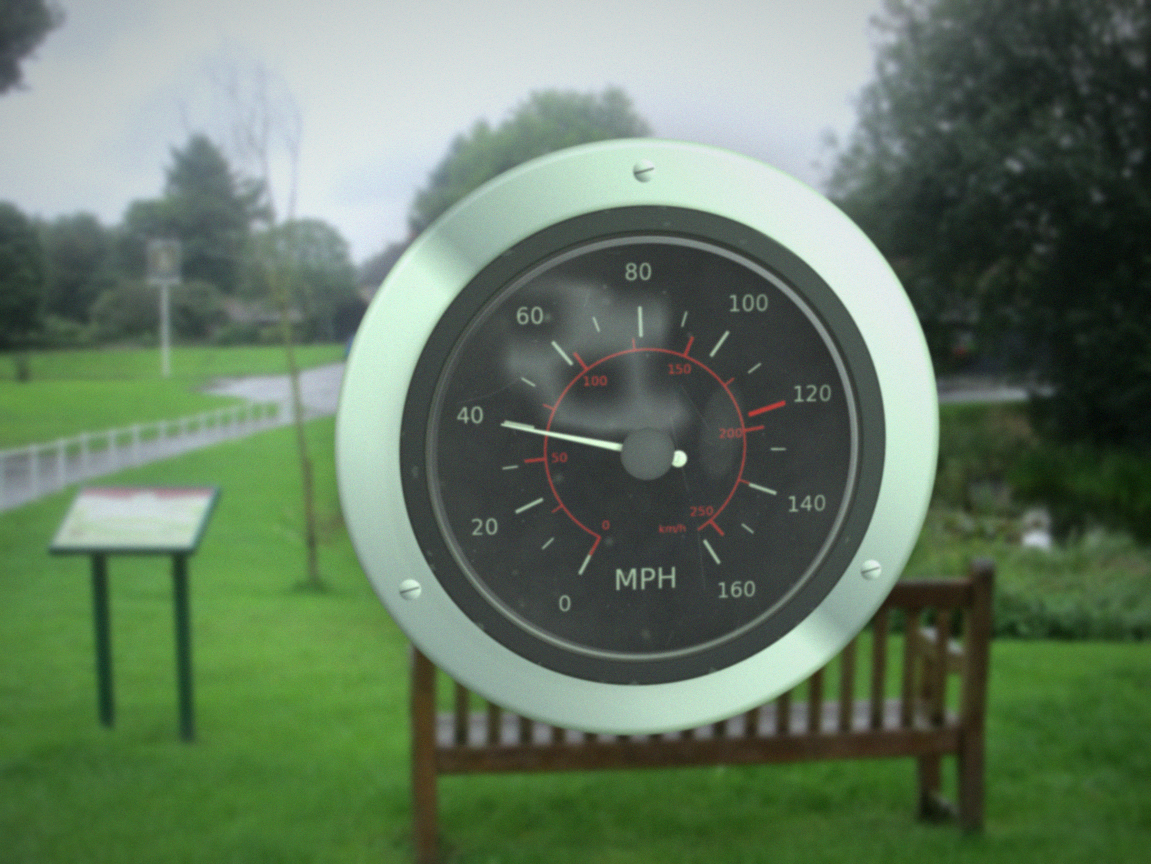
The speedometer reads 40 mph
